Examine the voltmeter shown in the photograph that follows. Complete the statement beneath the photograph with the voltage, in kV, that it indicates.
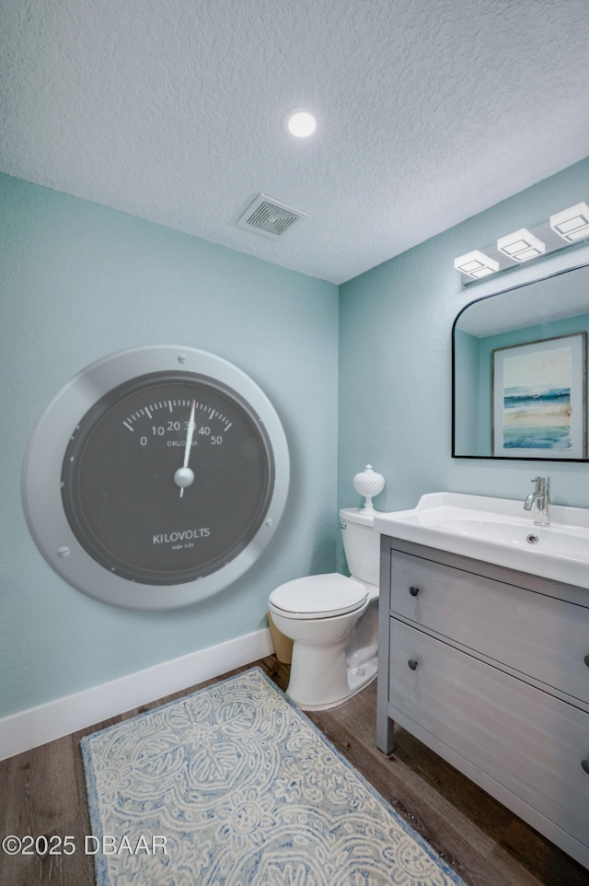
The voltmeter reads 30 kV
